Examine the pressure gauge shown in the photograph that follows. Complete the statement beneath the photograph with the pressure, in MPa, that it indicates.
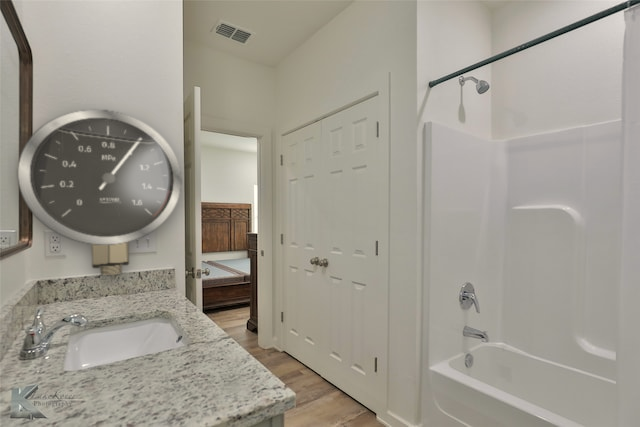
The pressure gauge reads 1 MPa
